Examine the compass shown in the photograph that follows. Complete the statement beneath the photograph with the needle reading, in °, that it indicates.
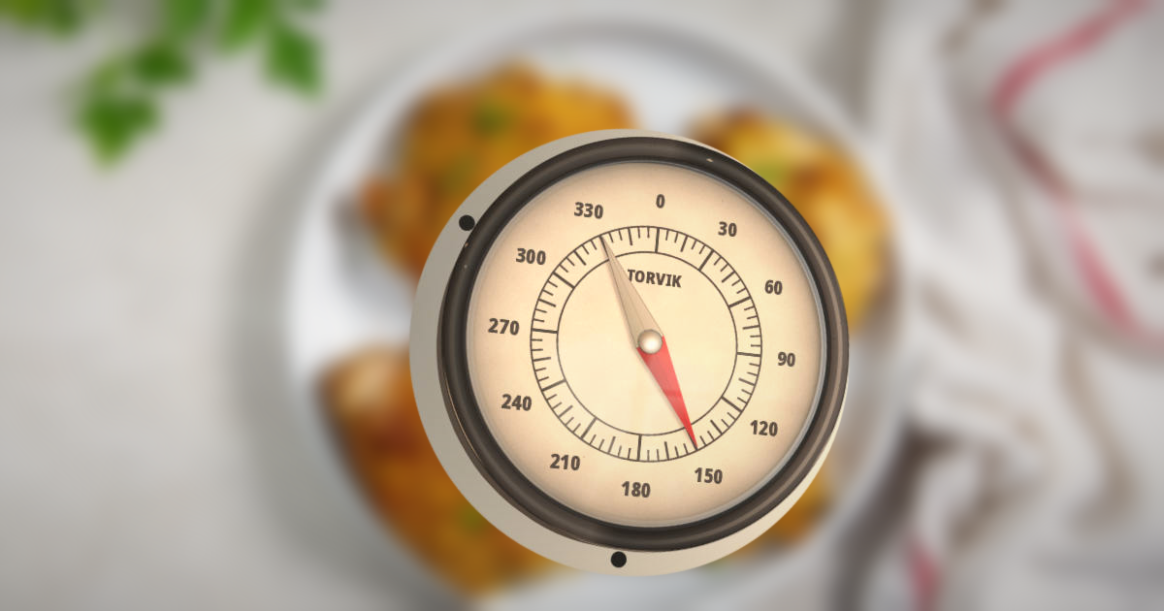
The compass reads 150 °
